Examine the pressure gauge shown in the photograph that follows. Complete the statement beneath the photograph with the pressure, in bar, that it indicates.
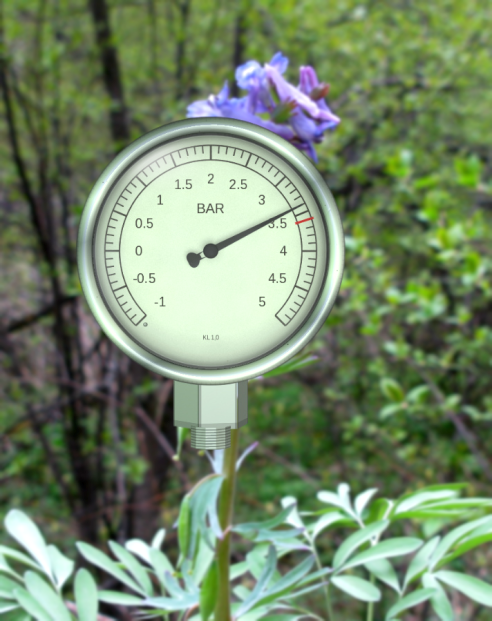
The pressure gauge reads 3.4 bar
